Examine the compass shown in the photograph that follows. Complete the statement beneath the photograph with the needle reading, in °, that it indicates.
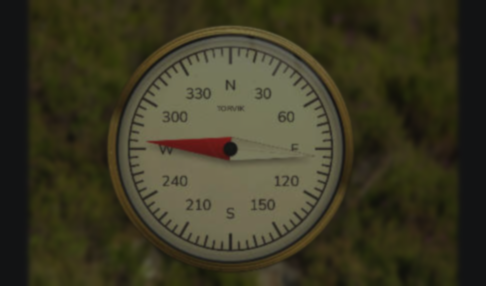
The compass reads 275 °
